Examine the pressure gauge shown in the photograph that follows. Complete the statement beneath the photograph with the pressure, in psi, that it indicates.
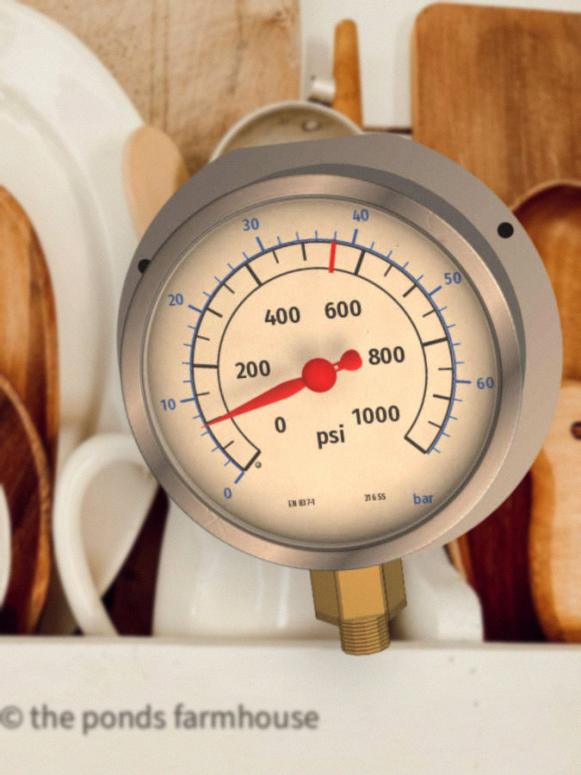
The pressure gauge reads 100 psi
